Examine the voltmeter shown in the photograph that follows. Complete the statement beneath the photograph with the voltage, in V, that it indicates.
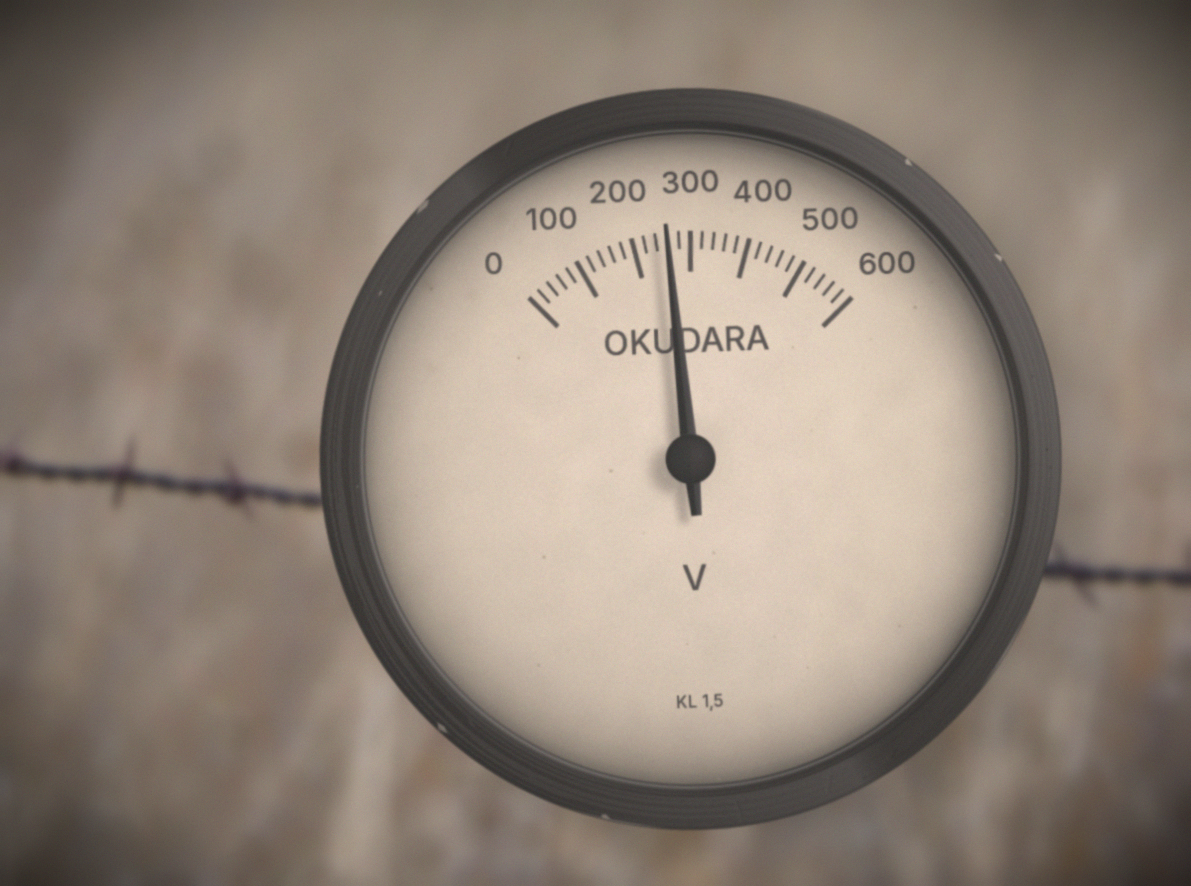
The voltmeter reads 260 V
